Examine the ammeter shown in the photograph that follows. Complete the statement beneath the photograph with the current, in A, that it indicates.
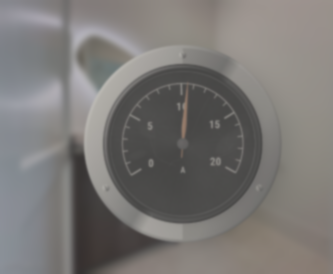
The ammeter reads 10.5 A
